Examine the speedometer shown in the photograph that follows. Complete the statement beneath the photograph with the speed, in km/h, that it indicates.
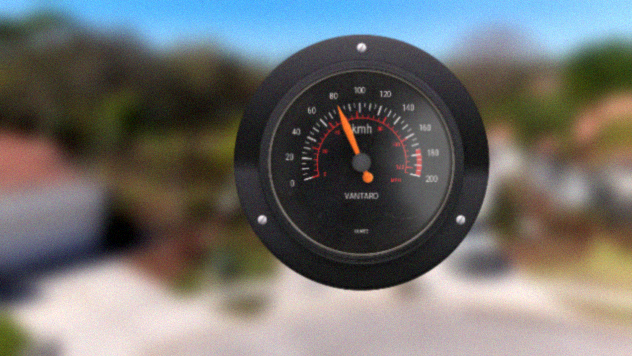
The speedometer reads 80 km/h
